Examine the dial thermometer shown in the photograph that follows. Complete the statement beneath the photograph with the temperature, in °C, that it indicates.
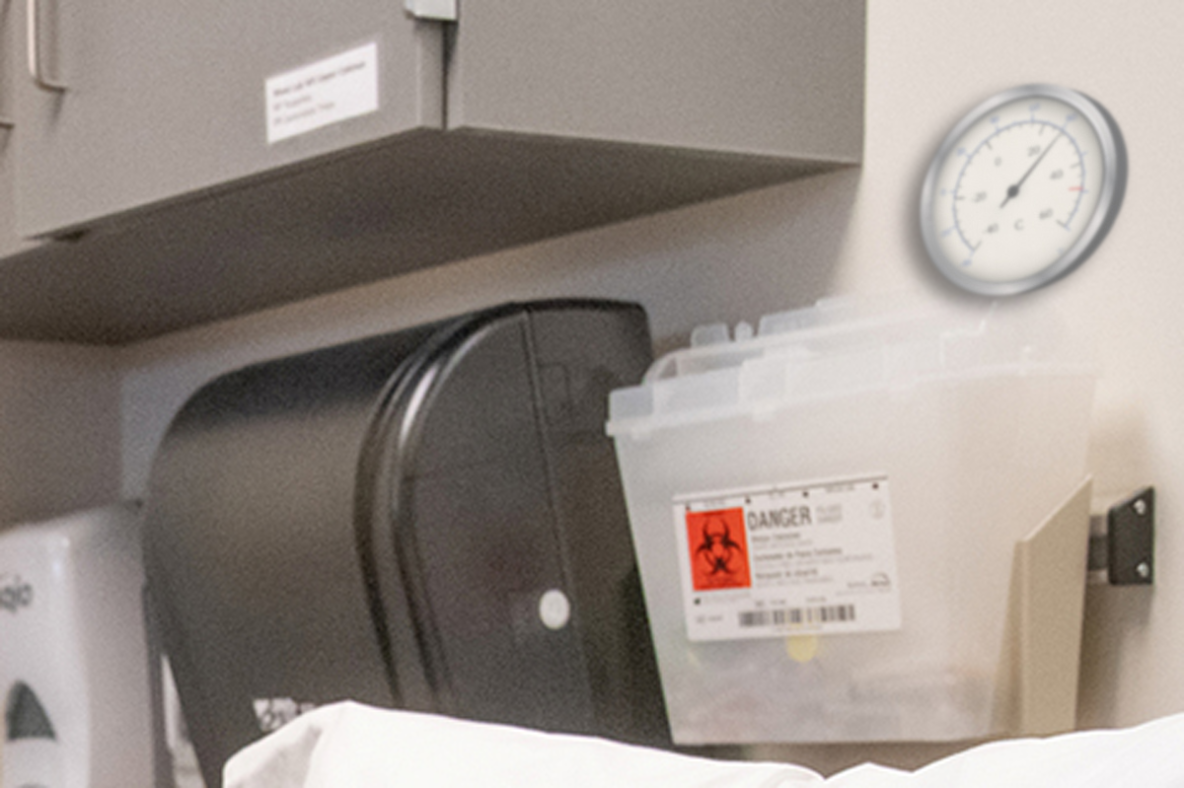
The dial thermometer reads 28 °C
